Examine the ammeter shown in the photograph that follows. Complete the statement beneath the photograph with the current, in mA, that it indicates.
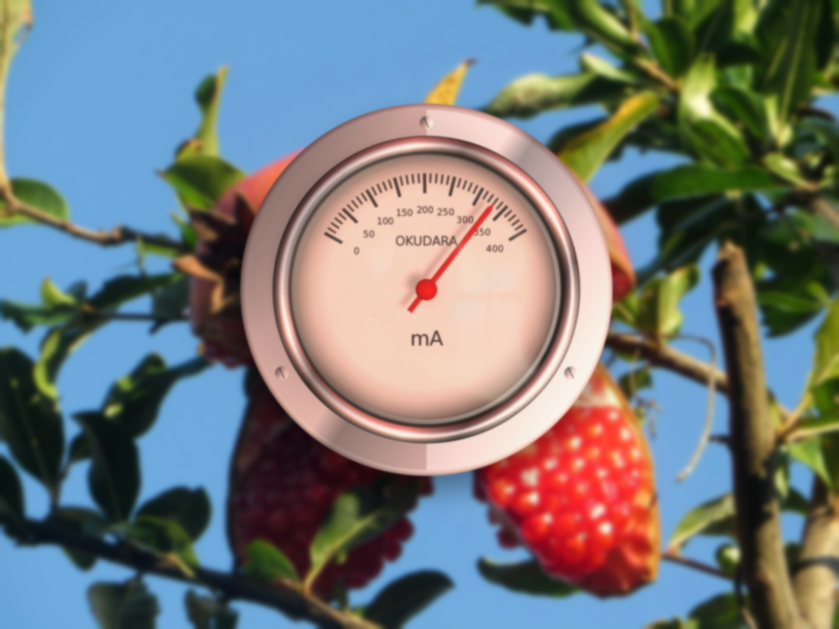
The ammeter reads 330 mA
